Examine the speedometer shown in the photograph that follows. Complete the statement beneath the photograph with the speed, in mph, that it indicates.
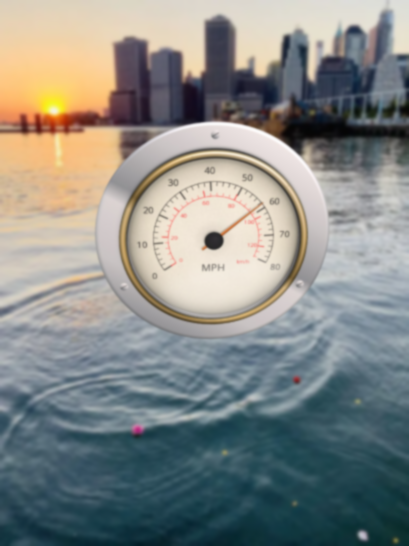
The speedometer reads 58 mph
